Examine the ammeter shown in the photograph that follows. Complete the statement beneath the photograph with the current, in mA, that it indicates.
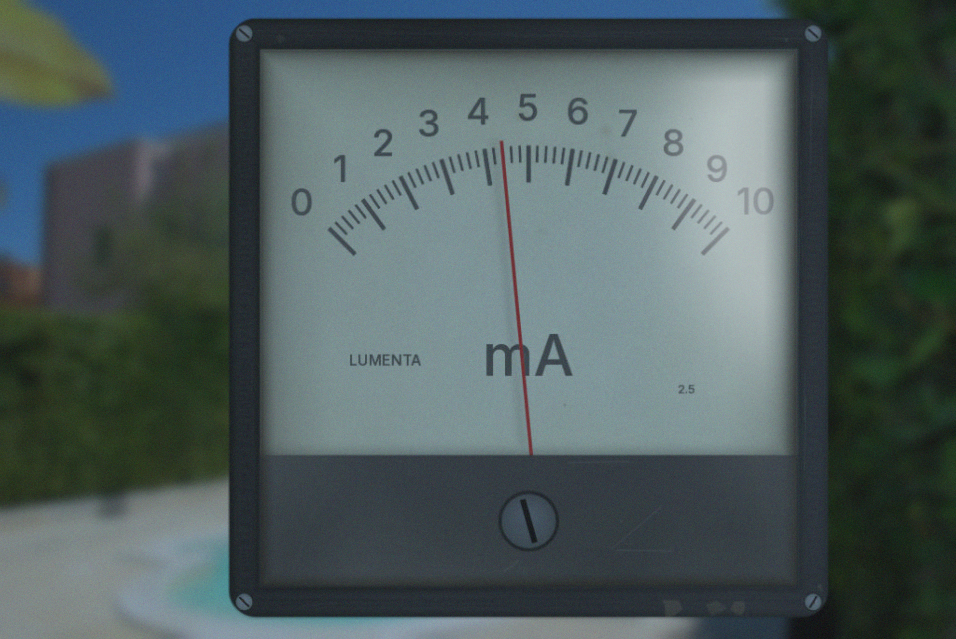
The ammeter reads 4.4 mA
